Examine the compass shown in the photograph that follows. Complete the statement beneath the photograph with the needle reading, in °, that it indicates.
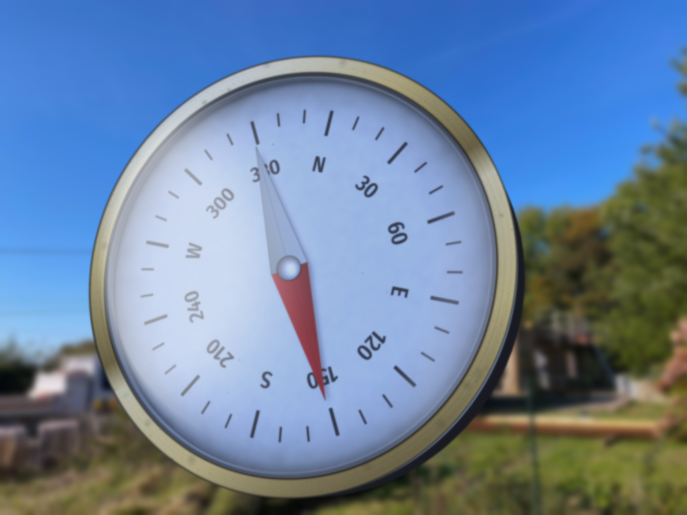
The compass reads 150 °
